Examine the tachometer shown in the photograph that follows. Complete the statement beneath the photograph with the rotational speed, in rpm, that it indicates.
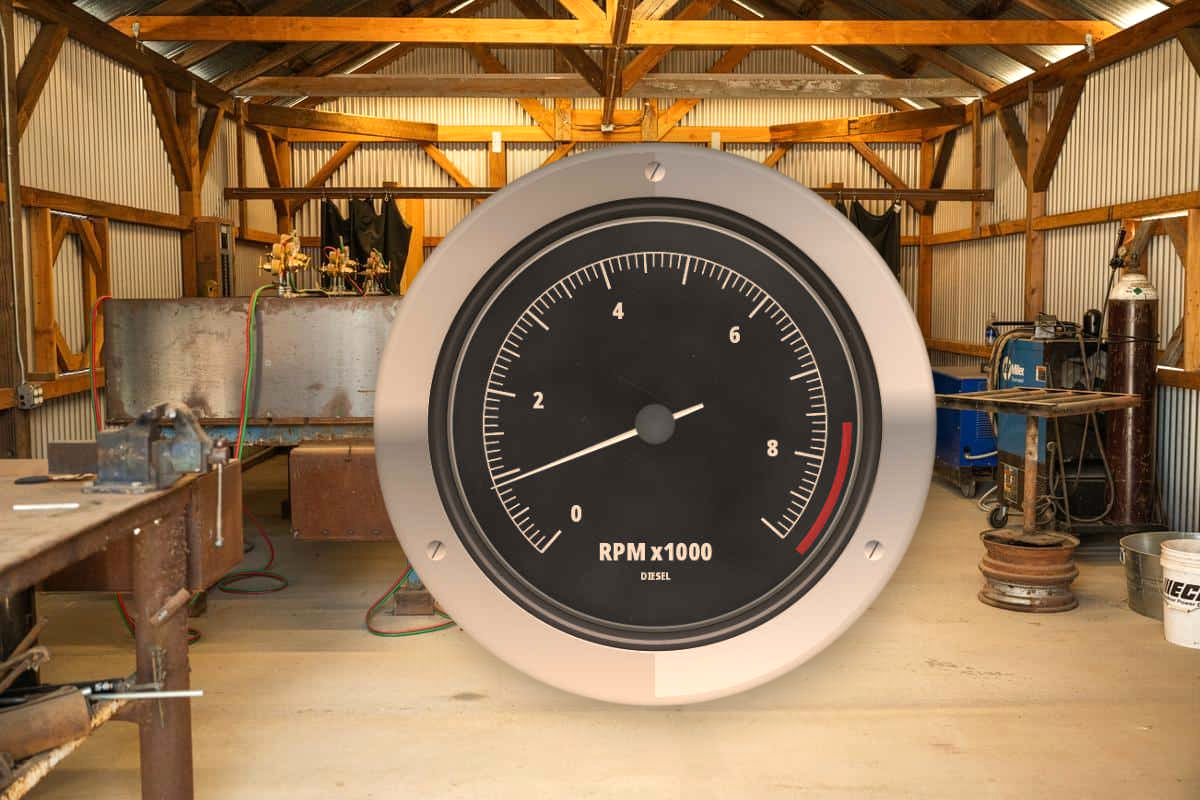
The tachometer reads 900 rpm
